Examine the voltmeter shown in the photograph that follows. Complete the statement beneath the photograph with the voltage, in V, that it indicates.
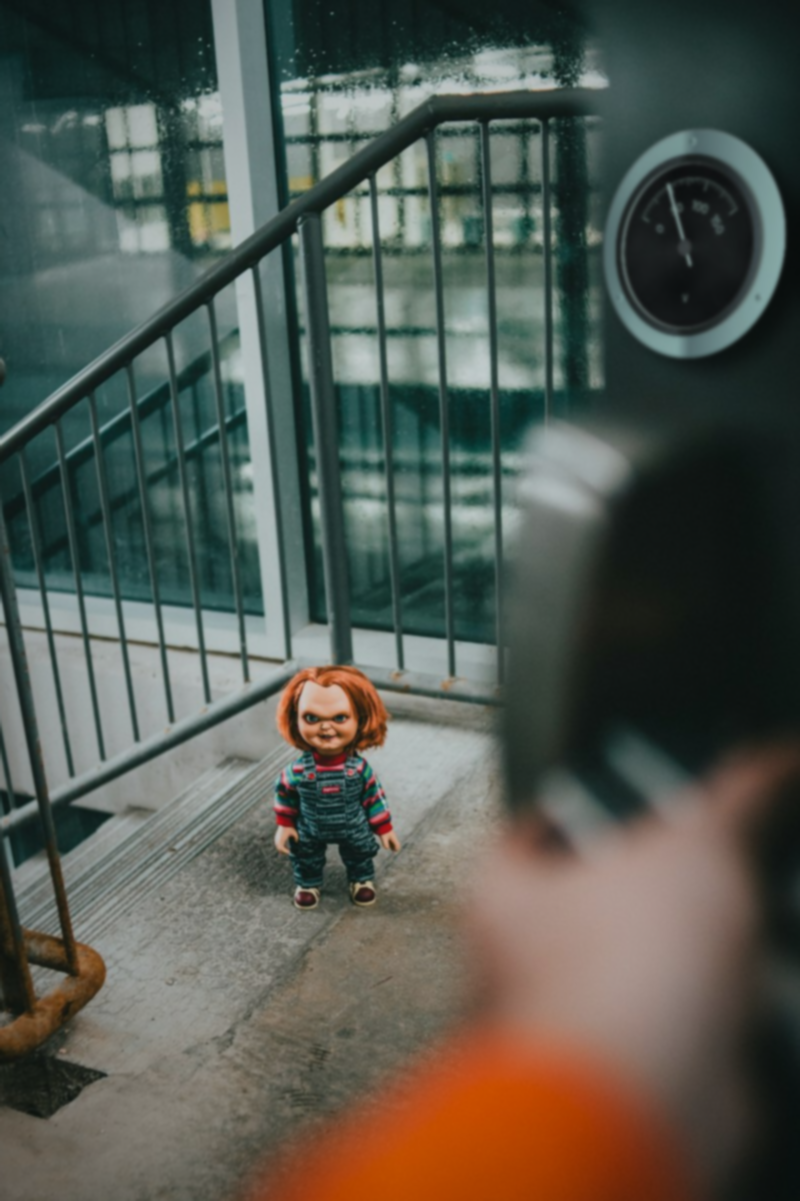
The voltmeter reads 50 V
